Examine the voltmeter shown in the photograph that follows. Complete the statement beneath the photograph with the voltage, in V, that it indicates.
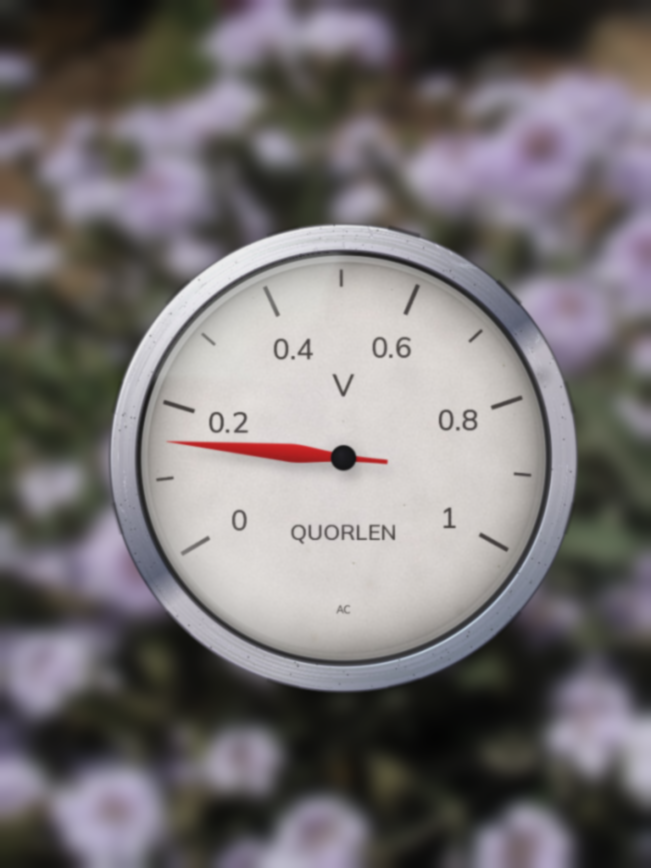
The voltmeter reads 0.15 V
